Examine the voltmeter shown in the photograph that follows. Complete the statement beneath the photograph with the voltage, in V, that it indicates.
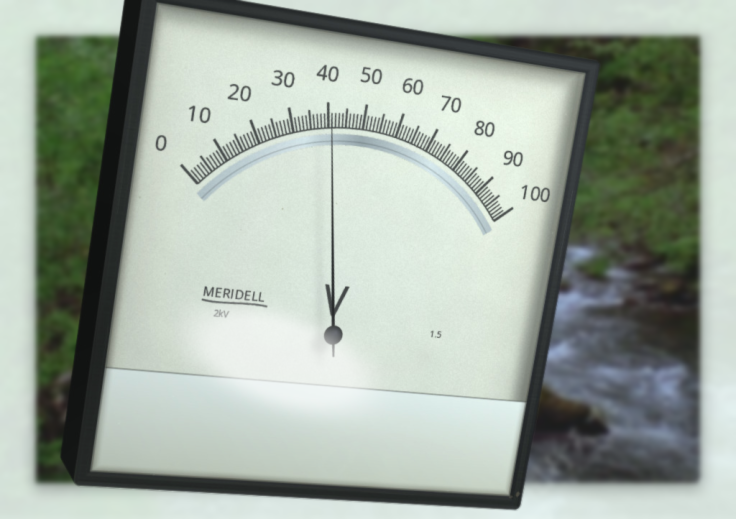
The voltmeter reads 40 V
